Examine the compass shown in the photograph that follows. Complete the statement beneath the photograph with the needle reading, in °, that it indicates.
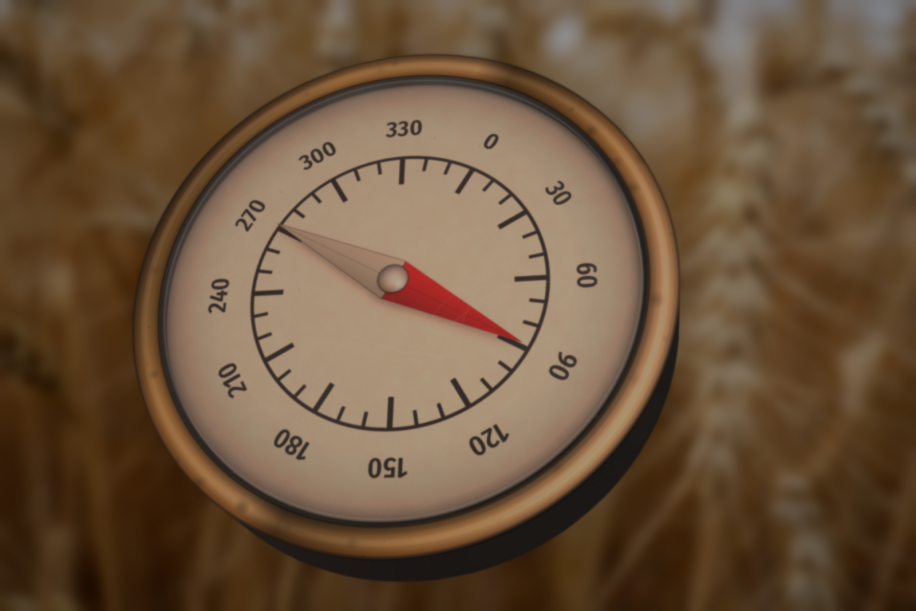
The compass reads 90 °
